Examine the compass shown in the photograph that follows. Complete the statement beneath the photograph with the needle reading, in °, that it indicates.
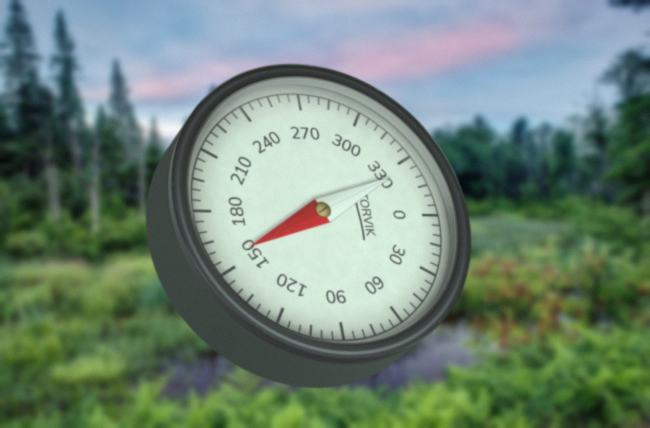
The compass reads 155 °
